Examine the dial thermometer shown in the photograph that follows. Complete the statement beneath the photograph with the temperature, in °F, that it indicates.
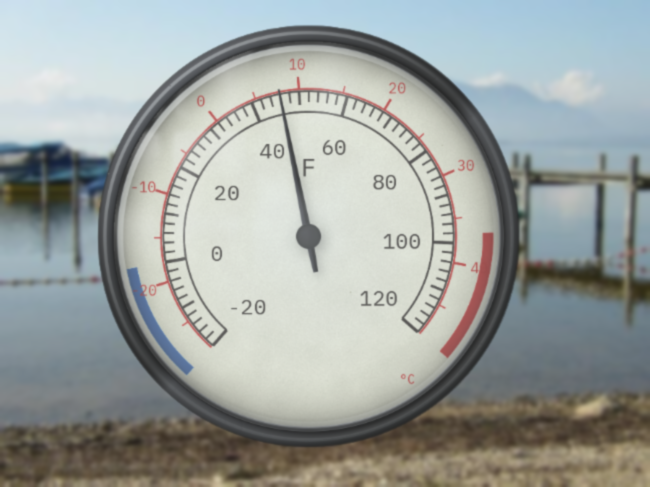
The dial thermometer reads 46 °F
